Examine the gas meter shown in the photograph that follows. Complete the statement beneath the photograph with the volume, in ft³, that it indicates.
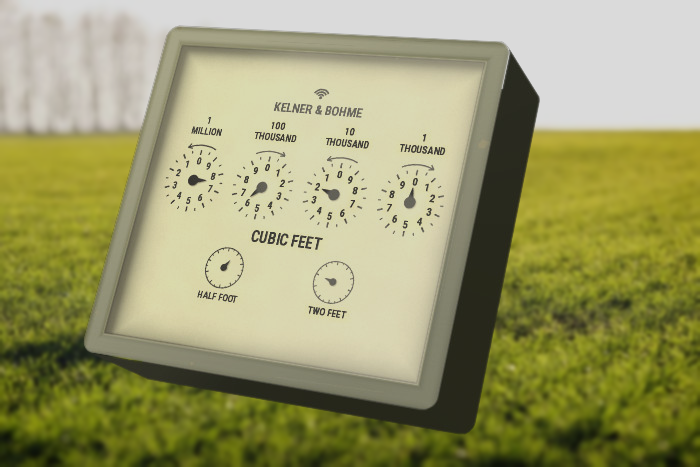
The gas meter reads 762000 ft³
